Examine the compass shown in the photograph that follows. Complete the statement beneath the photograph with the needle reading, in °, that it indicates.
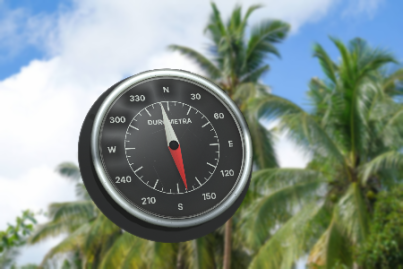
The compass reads 170 °
